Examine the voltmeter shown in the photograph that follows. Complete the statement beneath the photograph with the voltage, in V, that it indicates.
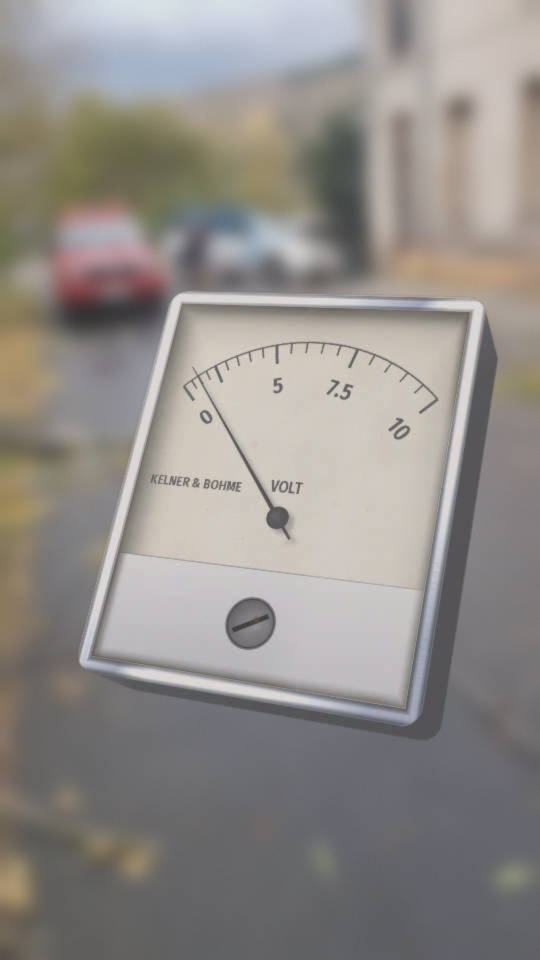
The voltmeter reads 1.5 V
